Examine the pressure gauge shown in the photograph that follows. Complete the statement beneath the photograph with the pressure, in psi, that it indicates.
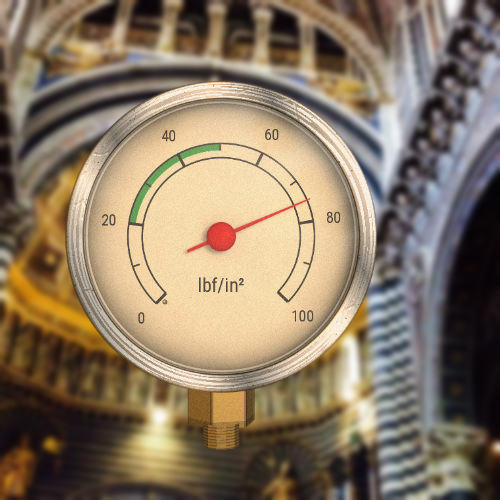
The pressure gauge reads 75 psi
